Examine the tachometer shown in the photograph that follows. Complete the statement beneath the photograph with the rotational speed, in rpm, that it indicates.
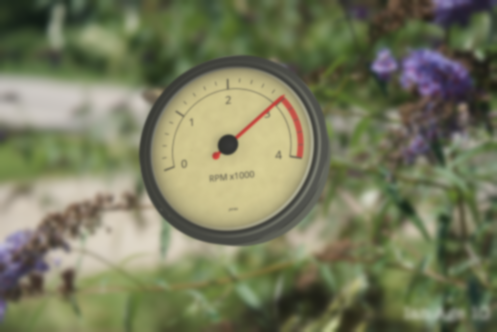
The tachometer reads 3000 rpm
